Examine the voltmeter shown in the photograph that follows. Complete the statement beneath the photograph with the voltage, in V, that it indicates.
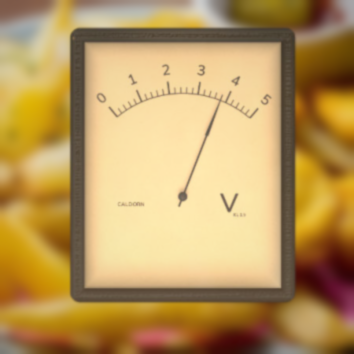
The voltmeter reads 3.8 V
